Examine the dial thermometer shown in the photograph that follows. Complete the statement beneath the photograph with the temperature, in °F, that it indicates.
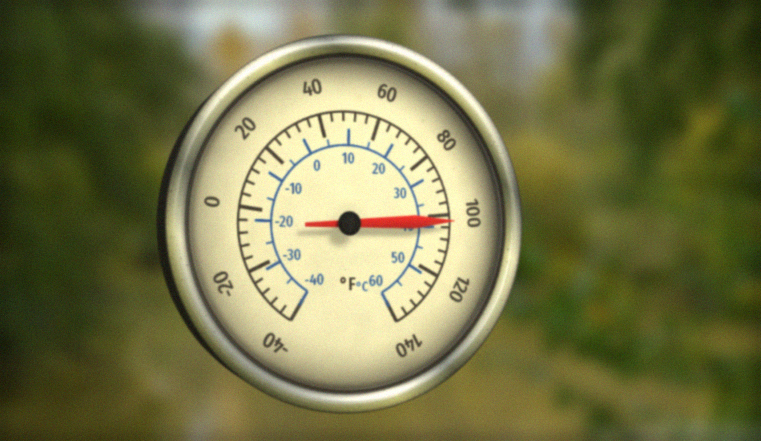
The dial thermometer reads 102 °F
